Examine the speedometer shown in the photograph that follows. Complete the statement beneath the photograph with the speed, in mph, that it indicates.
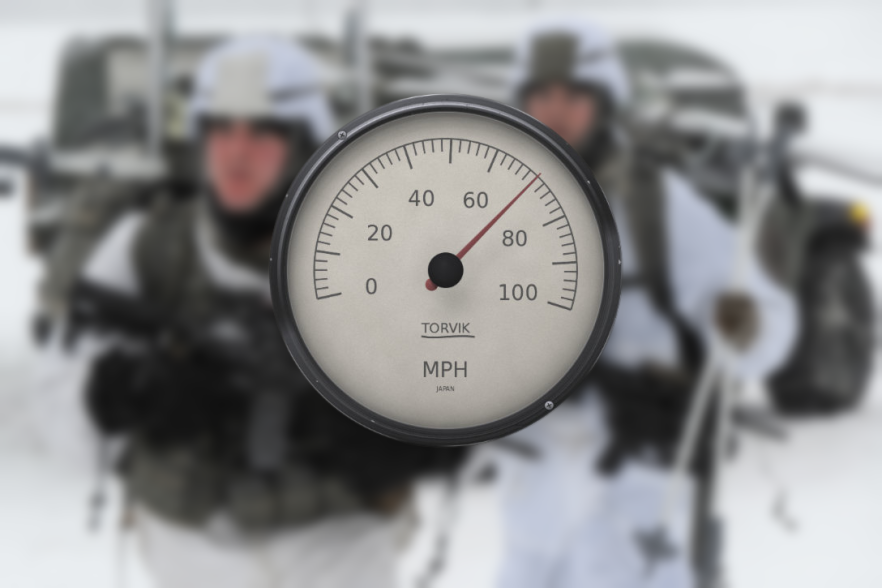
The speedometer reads 70 mph
